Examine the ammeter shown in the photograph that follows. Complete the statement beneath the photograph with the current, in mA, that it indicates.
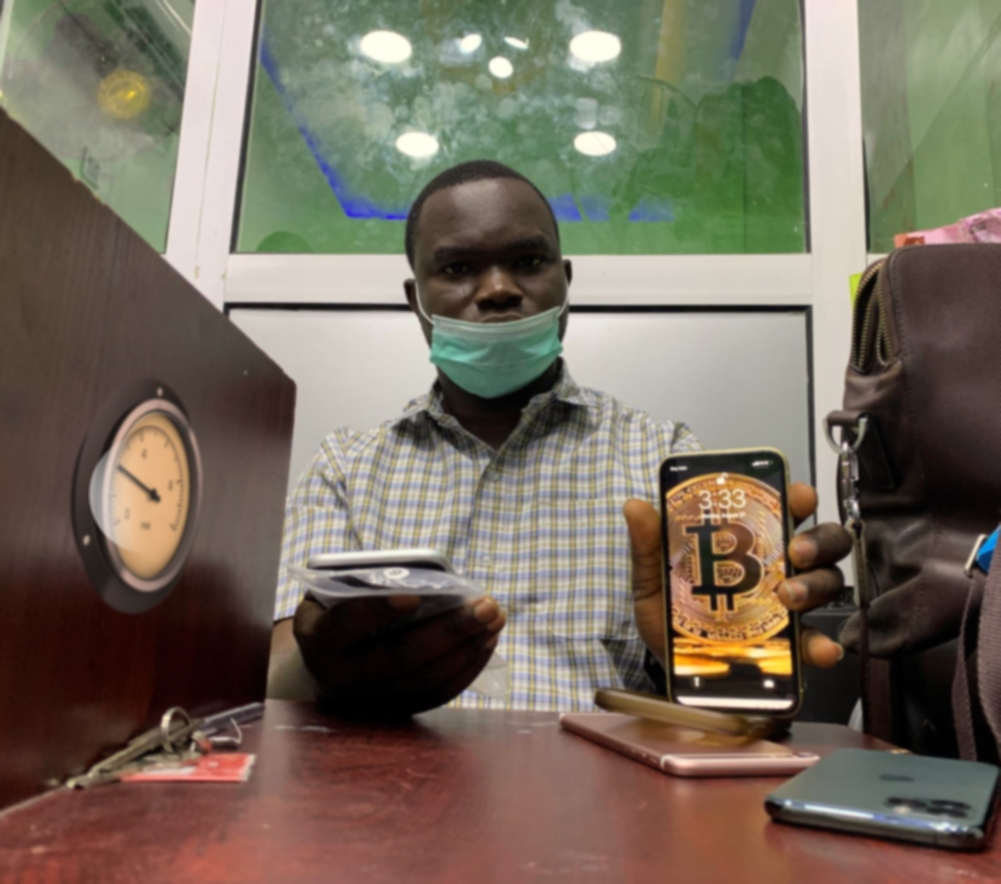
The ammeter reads 2 mA
